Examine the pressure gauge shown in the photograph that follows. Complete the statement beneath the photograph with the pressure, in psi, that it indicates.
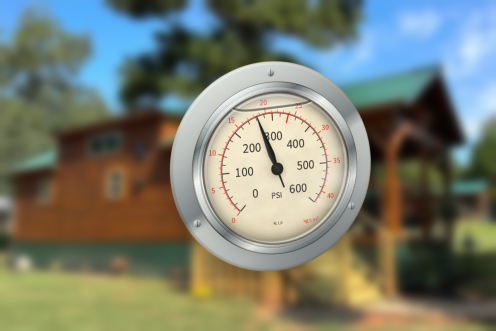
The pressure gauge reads 260 psi
